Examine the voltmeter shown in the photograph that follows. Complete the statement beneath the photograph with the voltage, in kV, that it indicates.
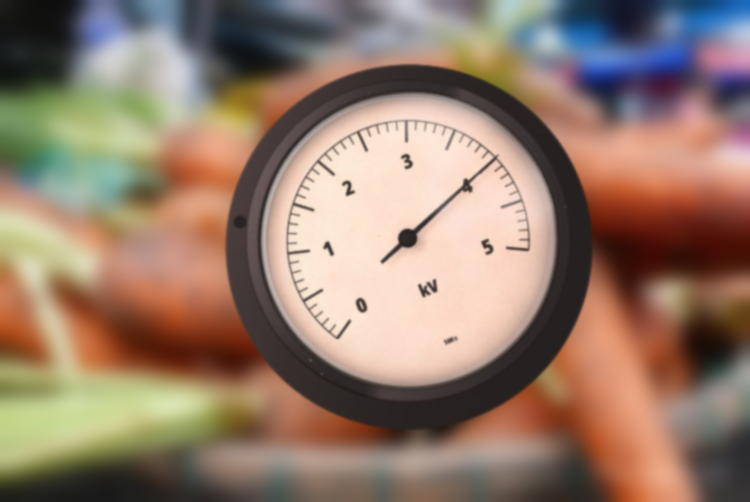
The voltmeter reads 4 kV
